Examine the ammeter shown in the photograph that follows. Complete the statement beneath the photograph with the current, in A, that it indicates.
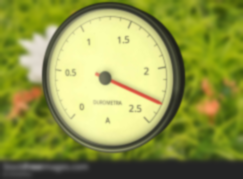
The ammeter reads 2.3 A
